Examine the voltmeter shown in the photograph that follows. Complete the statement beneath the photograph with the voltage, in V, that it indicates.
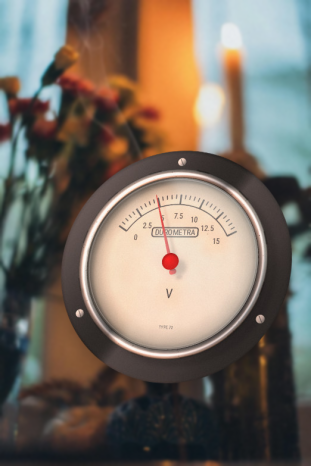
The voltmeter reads 5 V
